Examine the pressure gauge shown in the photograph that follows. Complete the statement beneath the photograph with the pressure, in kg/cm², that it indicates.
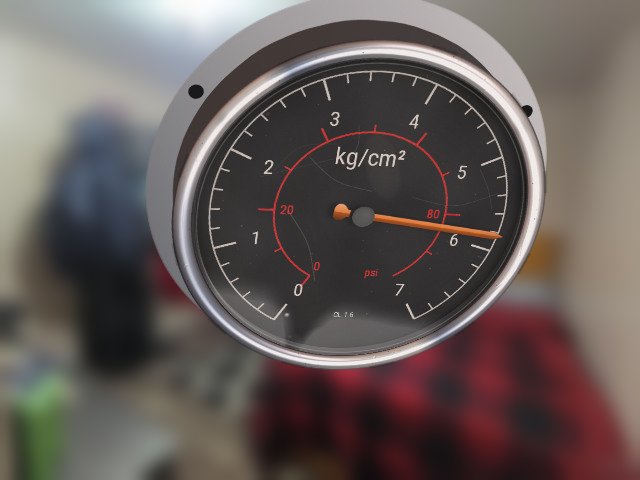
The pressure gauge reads 5.8 kg/cm²
